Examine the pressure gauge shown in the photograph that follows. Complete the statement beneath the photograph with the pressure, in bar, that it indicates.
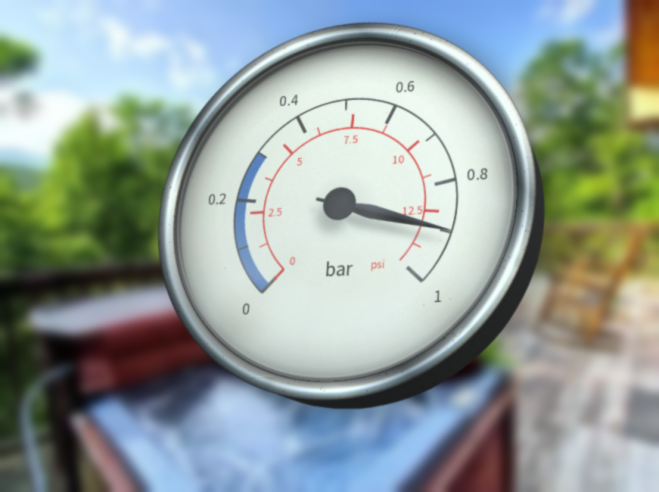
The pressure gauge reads 0.9 bar
